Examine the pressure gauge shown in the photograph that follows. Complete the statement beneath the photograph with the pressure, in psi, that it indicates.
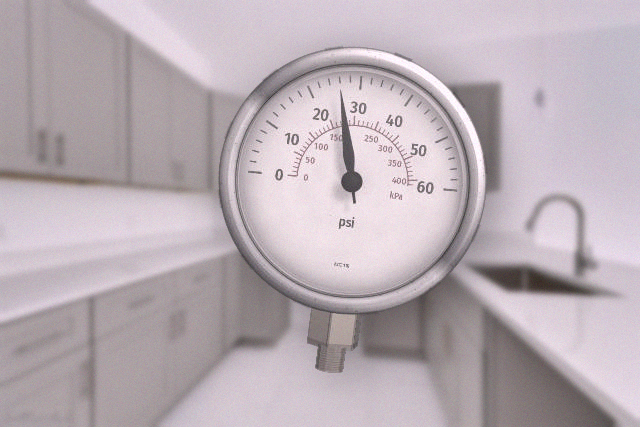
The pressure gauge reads 26 psi
